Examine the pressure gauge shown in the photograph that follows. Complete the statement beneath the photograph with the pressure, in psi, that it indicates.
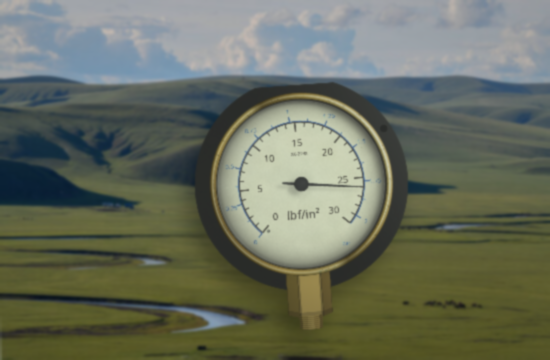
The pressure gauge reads 26 psi
